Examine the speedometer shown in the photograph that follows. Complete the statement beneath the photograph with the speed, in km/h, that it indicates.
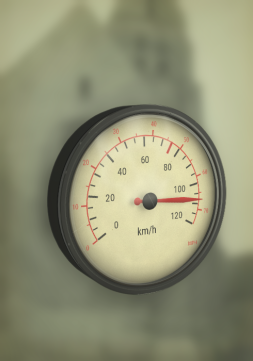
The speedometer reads 107.5 km/h
